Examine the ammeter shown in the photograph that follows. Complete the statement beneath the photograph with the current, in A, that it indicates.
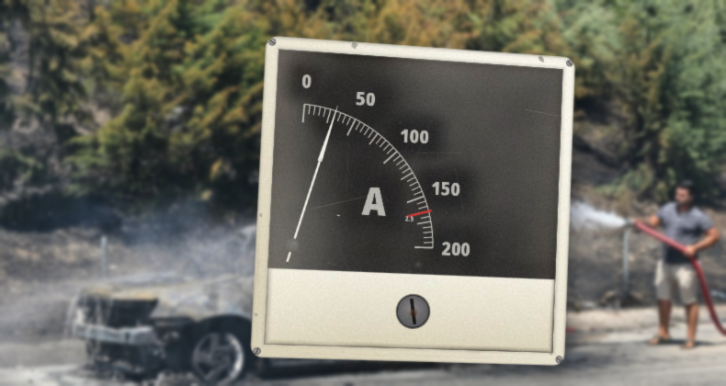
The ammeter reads 30 A
